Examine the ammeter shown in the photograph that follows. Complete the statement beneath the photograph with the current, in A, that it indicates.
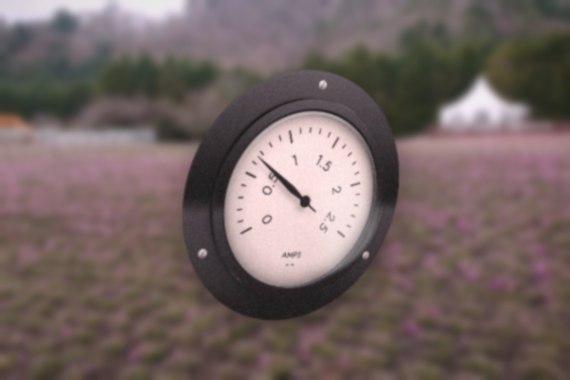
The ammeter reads 0.65 A
